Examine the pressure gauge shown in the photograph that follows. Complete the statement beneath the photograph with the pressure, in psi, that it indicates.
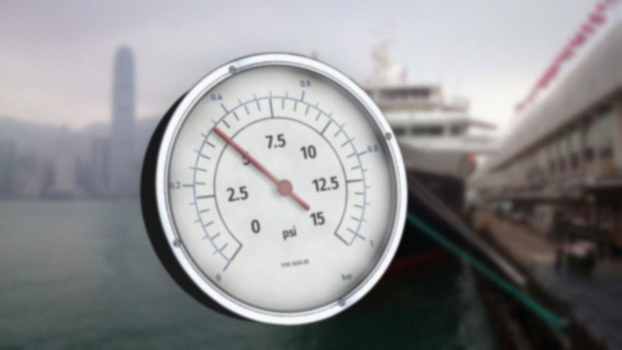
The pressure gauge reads 5 psi
